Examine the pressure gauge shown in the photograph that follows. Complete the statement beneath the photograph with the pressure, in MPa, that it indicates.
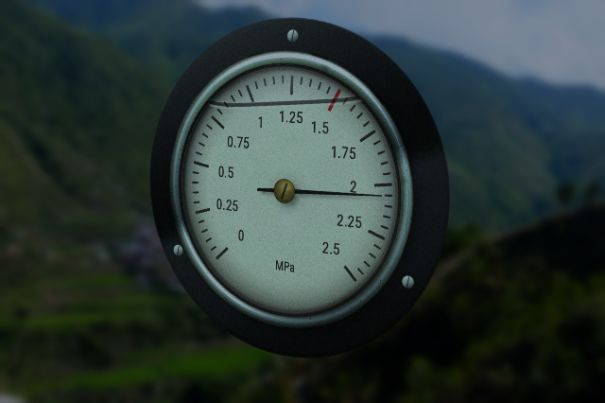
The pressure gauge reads 2.05 MPa
